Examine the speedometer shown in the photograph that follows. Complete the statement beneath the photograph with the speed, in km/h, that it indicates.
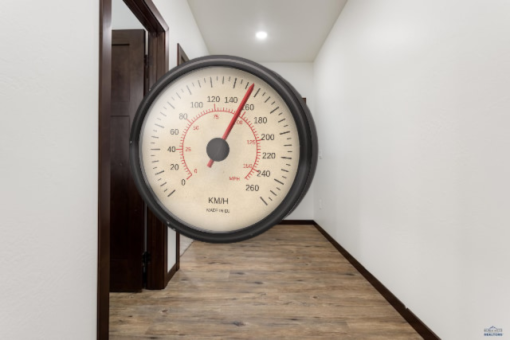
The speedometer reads 155 km/h
